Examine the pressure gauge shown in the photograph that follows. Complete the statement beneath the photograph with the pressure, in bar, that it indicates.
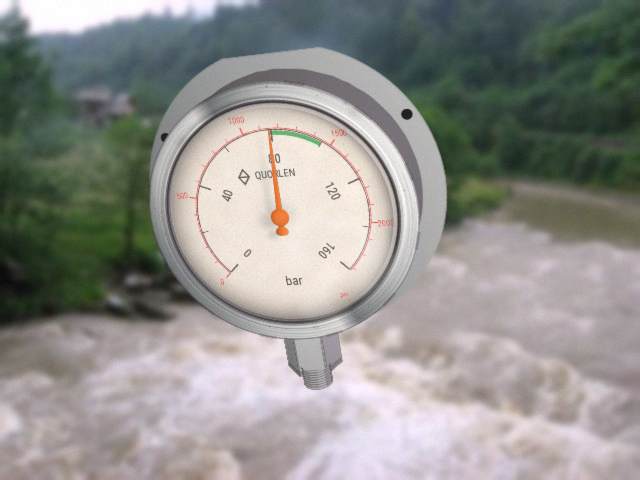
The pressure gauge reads 80 bar
